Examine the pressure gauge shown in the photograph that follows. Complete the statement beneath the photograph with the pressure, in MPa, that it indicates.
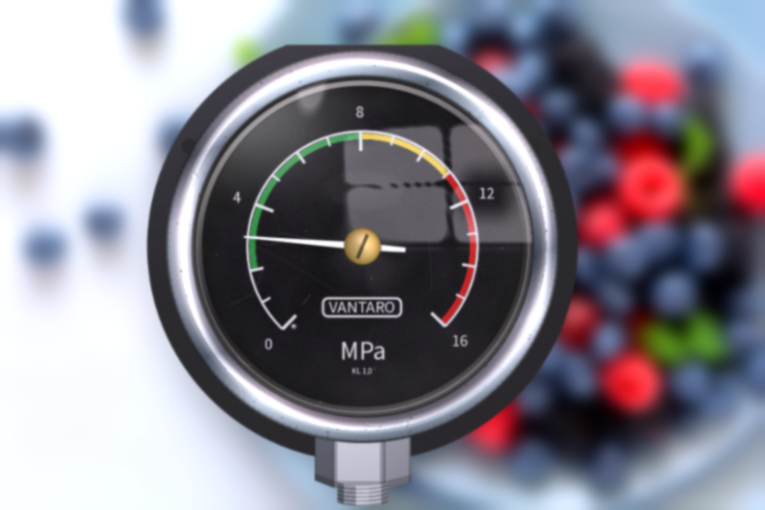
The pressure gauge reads 3 MPa
